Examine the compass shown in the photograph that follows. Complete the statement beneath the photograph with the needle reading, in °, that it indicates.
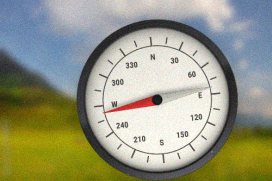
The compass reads 262.5 °
